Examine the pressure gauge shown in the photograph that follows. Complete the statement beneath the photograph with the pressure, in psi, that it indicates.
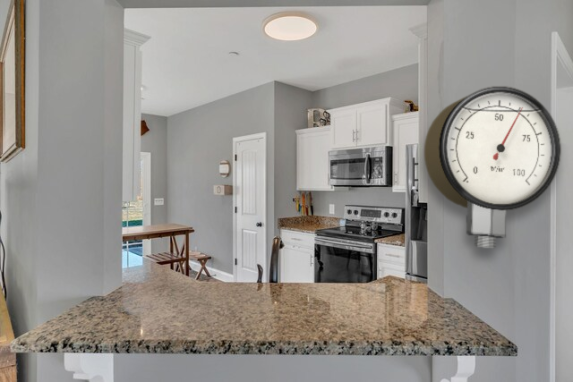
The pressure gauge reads 60 psi
